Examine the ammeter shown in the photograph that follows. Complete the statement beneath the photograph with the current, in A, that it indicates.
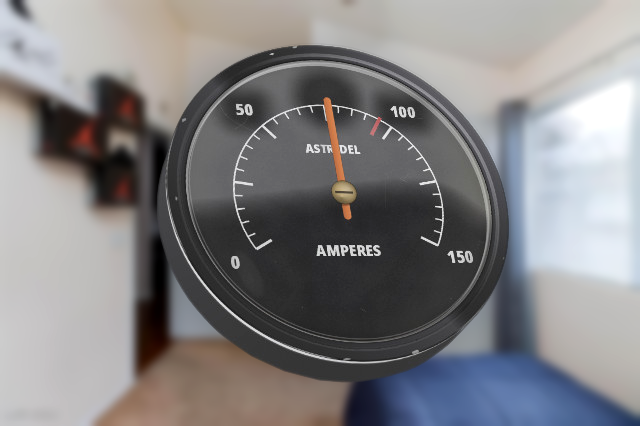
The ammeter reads 75 A
